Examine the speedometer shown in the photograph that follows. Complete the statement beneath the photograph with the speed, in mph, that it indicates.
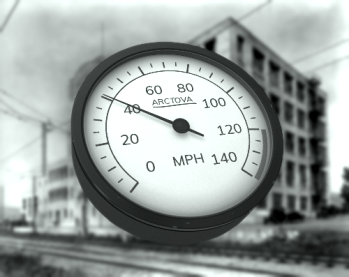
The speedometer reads 40 mph
